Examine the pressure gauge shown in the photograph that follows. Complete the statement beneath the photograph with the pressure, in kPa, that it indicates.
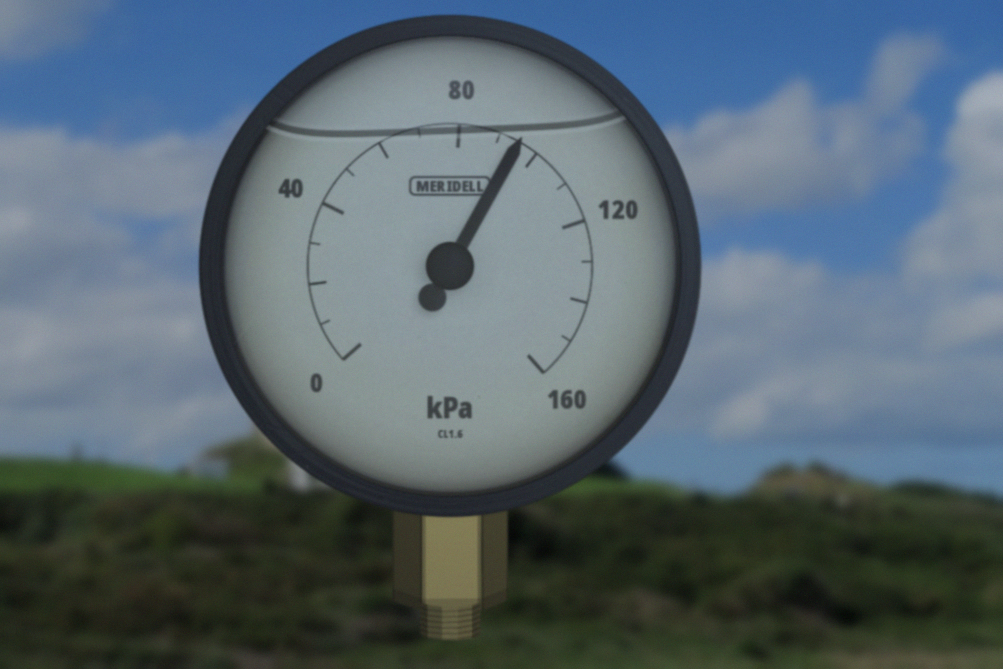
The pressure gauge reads 95 kPa
